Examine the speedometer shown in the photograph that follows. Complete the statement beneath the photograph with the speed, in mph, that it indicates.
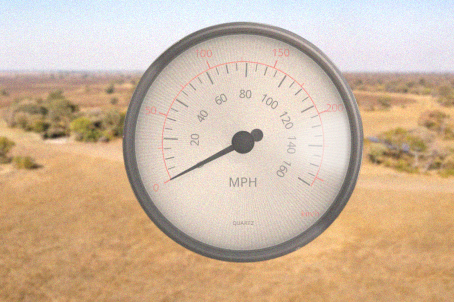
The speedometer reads 0 mph
